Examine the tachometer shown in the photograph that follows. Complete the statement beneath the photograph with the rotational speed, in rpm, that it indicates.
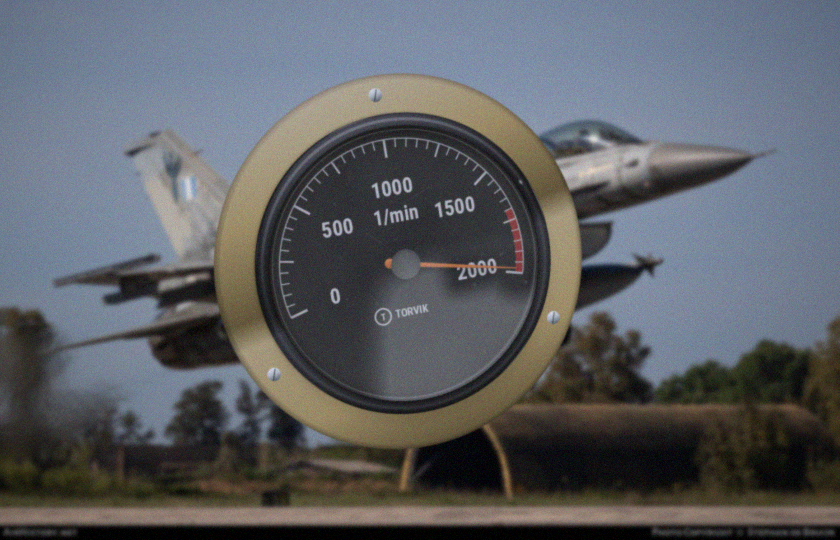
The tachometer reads 1975 rpm
